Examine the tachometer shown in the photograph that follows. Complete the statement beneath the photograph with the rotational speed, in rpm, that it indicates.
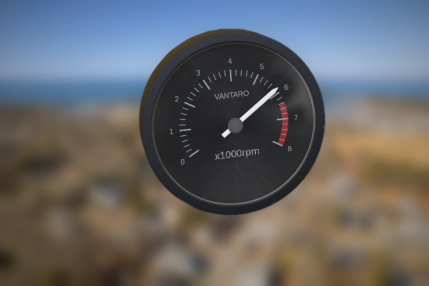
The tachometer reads 5800 rpm
